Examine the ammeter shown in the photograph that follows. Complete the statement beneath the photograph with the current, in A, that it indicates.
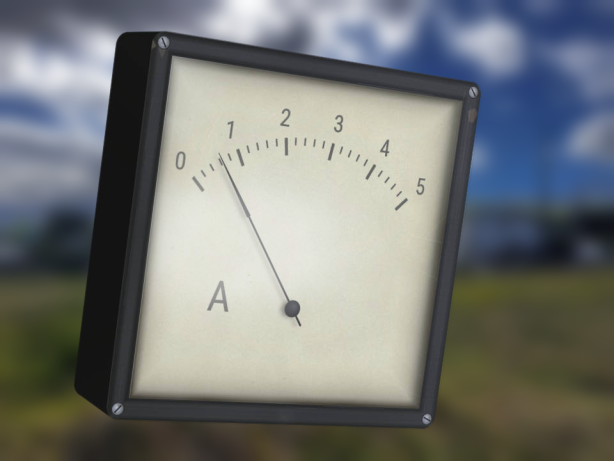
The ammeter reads 0.6 A
